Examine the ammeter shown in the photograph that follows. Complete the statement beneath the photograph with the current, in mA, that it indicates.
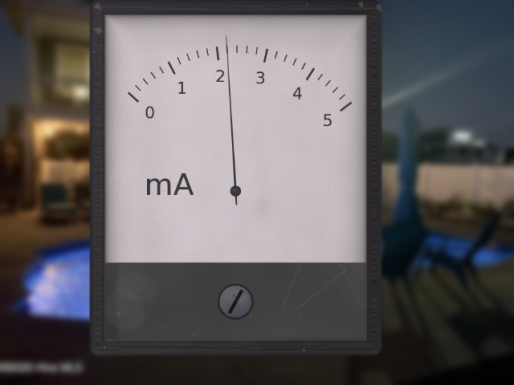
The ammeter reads 2.2 mA
